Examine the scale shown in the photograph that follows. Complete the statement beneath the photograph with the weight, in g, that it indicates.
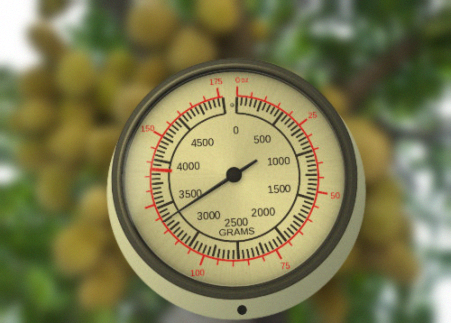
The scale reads 3350 g
